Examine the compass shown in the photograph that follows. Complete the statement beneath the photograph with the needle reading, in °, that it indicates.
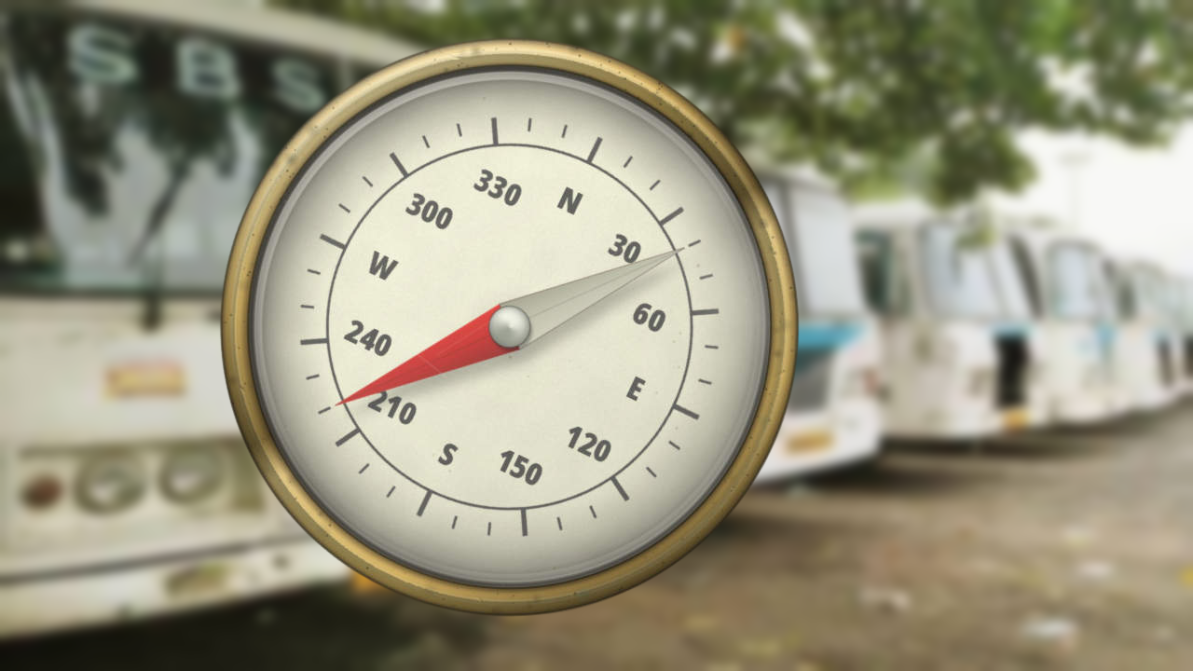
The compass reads 220 °
